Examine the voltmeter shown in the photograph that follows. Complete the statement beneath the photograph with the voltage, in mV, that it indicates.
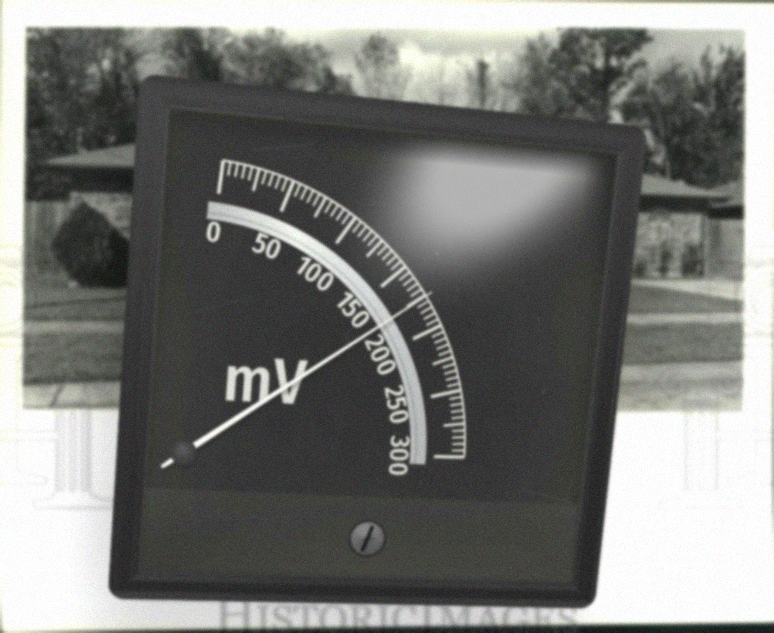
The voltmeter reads 175 mV
